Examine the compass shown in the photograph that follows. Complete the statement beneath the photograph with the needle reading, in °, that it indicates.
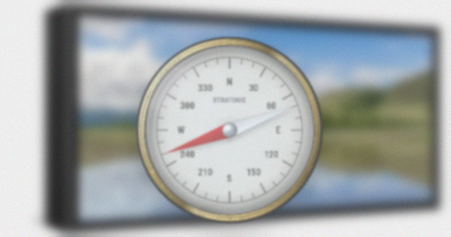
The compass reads 250 °
